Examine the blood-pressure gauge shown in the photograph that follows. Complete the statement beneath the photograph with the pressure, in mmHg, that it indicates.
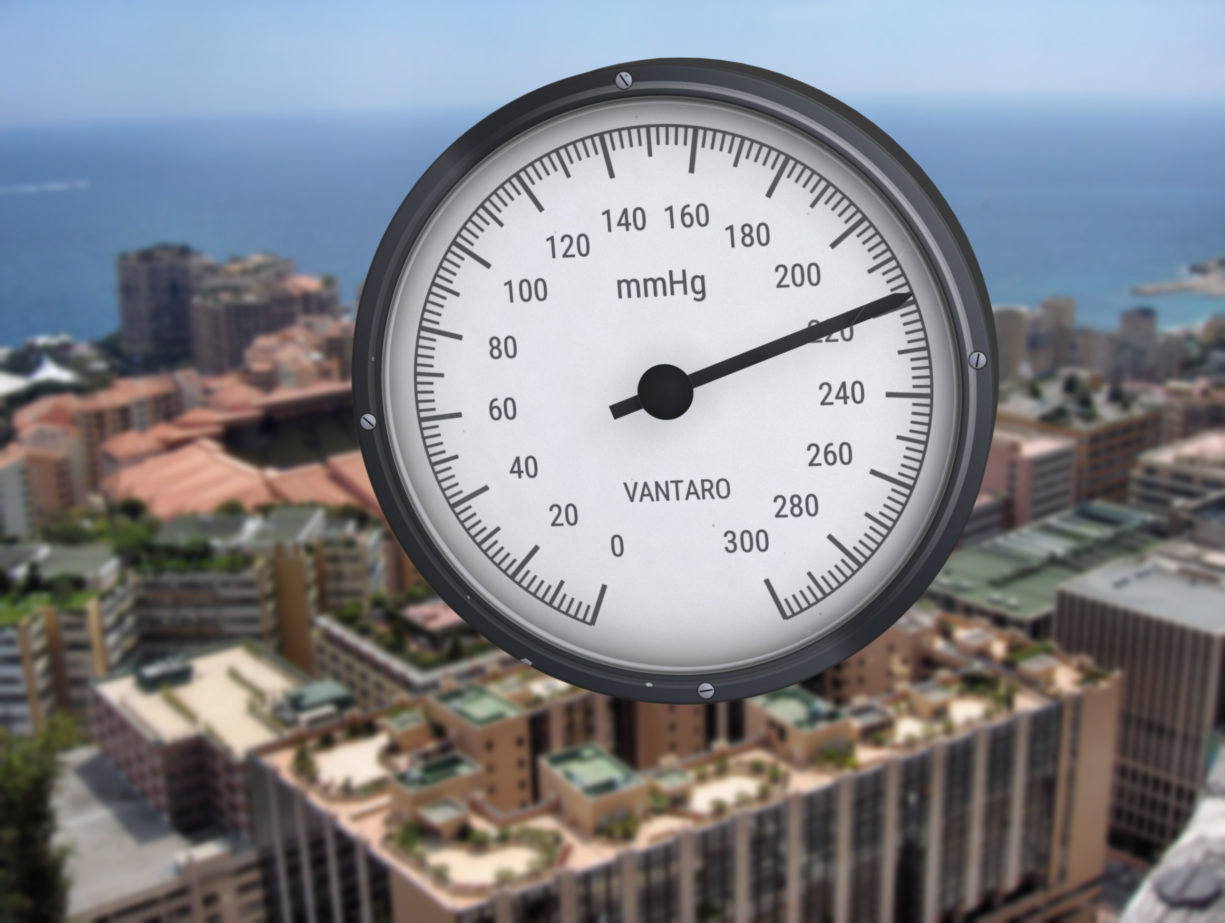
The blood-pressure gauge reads 218 mmHg
